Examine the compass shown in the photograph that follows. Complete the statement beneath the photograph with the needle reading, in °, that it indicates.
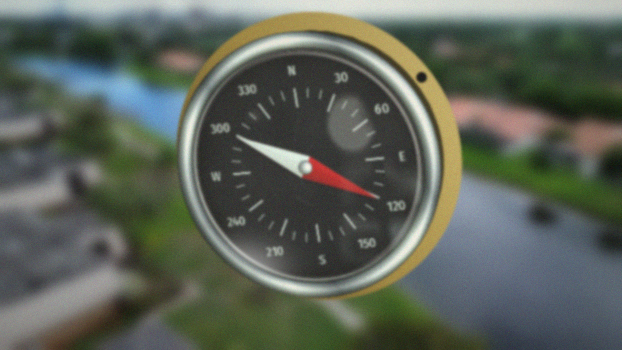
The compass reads 120 °
